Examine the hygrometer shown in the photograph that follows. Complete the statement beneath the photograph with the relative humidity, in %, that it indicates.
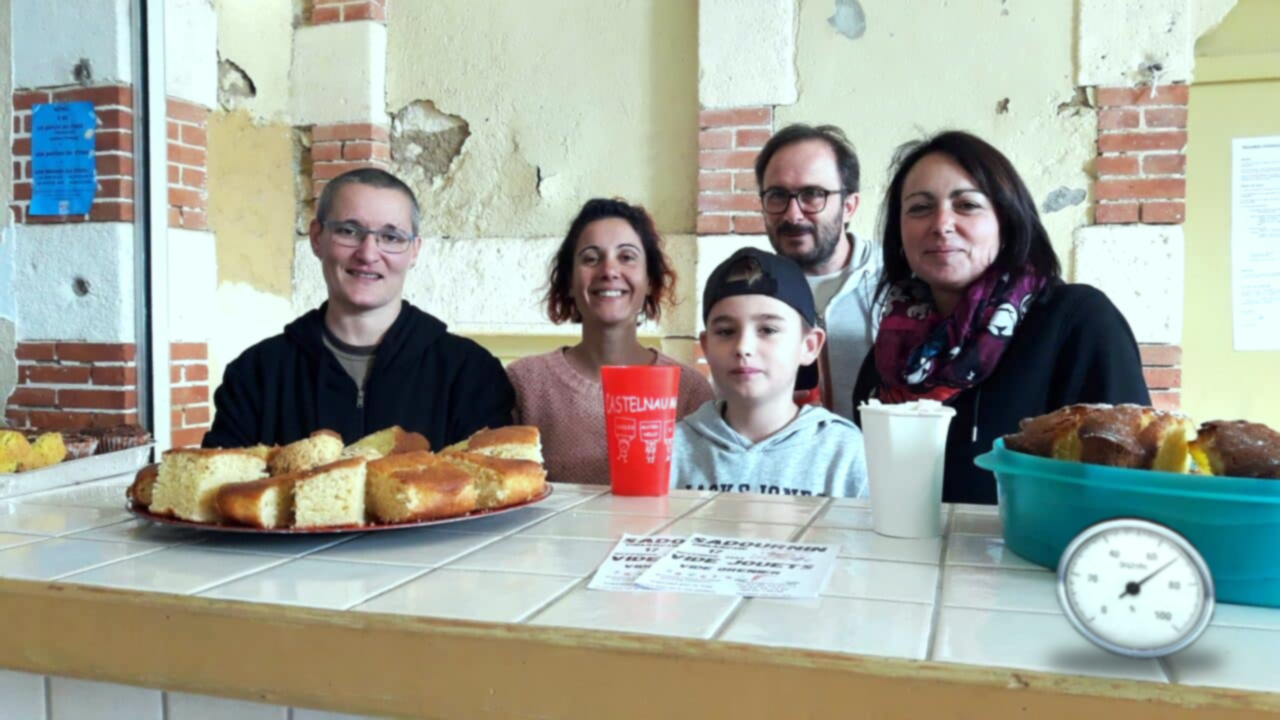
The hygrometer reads 68 %
